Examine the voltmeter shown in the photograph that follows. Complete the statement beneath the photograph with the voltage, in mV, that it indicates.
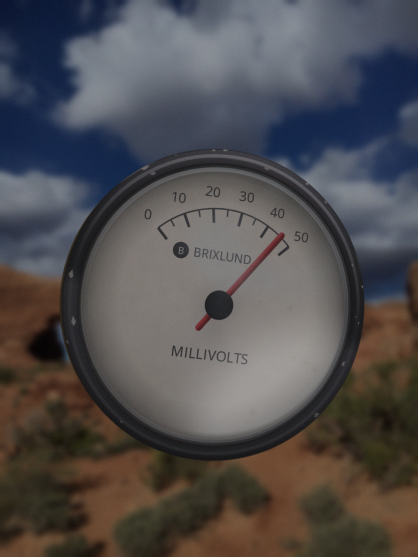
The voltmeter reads 45 mV
